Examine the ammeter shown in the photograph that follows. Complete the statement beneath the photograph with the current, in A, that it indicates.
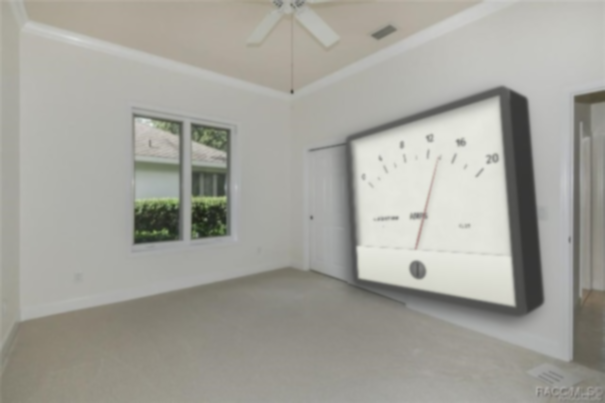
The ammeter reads 14 A
